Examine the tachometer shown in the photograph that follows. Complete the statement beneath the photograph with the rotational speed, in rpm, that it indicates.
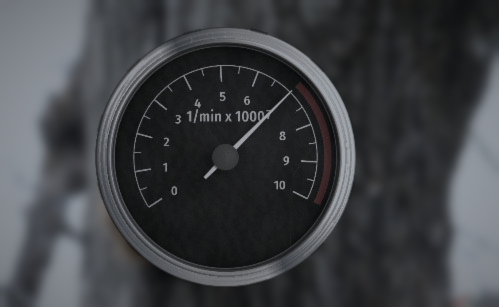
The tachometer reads 7000 rpm
